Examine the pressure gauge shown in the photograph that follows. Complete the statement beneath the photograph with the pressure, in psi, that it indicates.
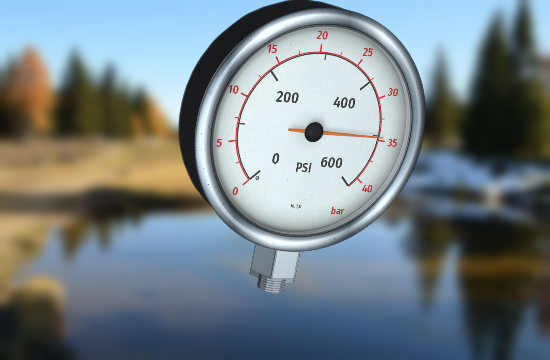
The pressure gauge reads 500 psi
